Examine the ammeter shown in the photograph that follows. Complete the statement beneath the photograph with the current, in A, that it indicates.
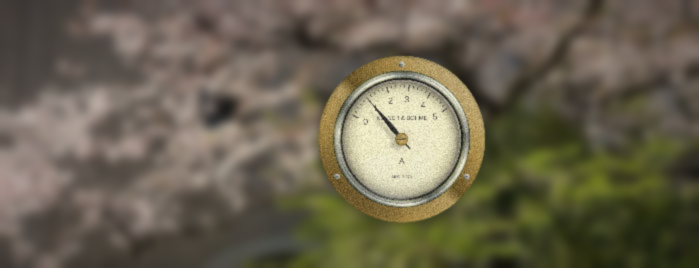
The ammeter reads 1 A
